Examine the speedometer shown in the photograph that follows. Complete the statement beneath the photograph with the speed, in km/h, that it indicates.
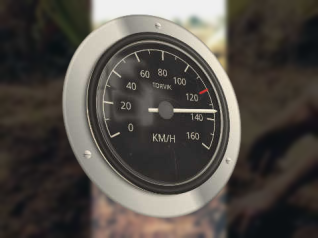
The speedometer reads 135 km/h
